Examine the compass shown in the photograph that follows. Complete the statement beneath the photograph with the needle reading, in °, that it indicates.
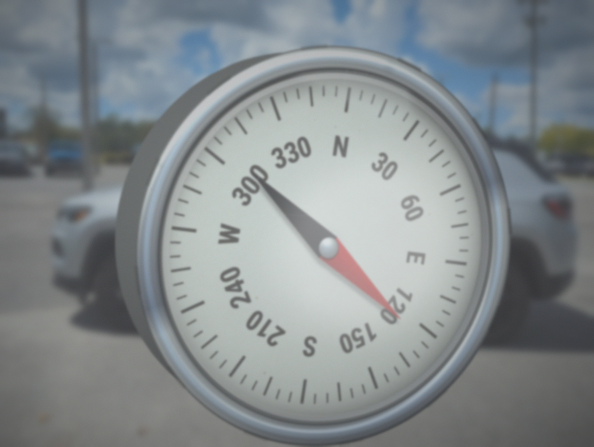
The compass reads 125 °
